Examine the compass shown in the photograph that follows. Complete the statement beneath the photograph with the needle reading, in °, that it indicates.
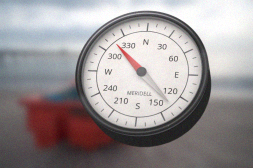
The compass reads 315 °
